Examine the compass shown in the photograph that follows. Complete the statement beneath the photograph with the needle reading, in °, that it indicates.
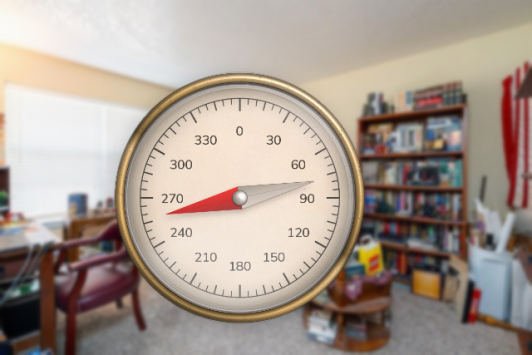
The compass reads 257.5 °
